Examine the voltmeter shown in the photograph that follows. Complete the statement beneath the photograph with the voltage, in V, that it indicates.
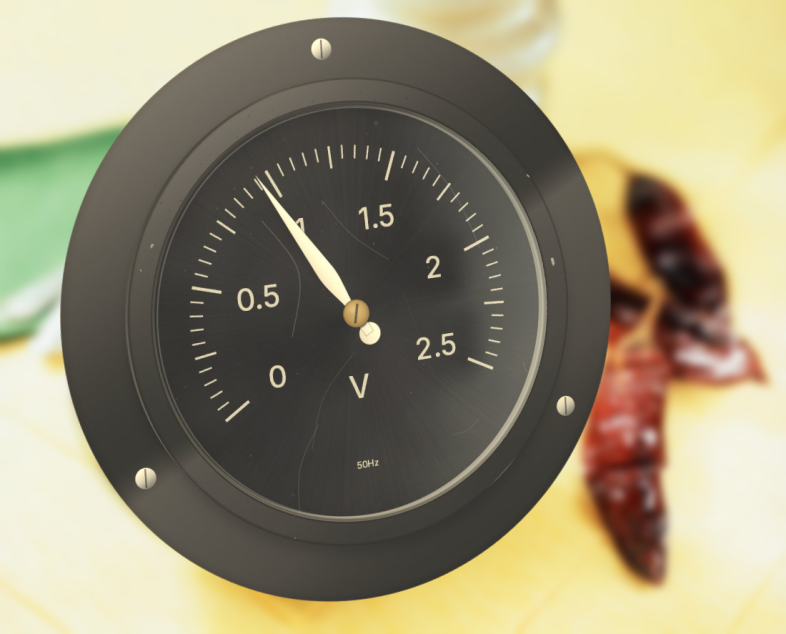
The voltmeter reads 0.95 V
